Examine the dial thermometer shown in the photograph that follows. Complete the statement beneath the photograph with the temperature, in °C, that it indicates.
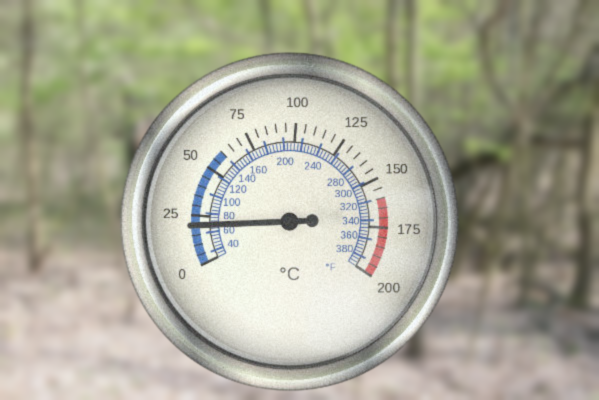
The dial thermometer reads 20 °C
